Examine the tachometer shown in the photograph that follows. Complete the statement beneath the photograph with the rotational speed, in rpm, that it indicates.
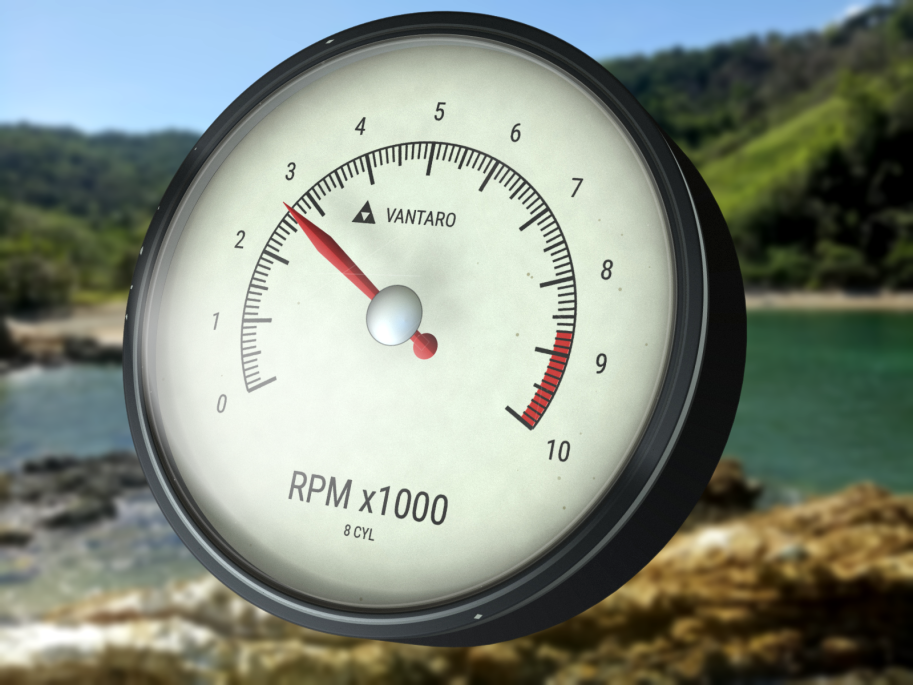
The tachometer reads 2700 rpm
